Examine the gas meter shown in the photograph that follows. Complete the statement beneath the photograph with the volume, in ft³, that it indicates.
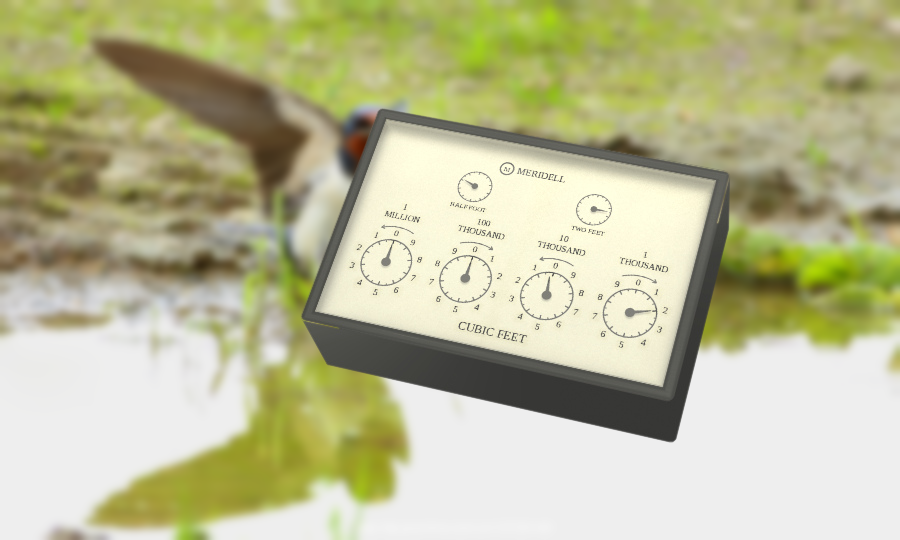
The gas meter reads 200 ft³
